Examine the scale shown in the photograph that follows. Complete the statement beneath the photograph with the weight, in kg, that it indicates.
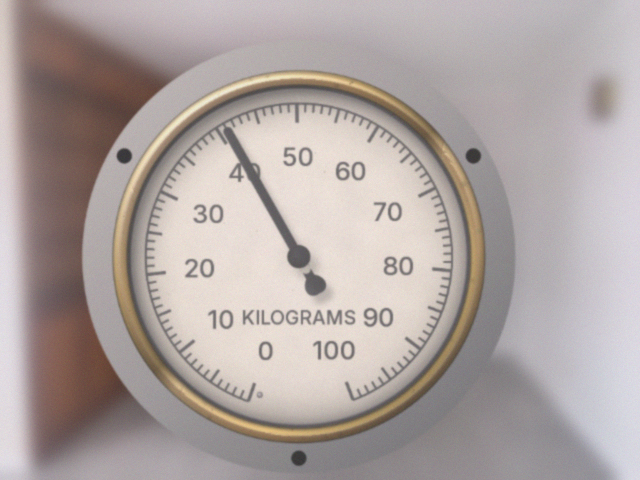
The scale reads 41 kg
